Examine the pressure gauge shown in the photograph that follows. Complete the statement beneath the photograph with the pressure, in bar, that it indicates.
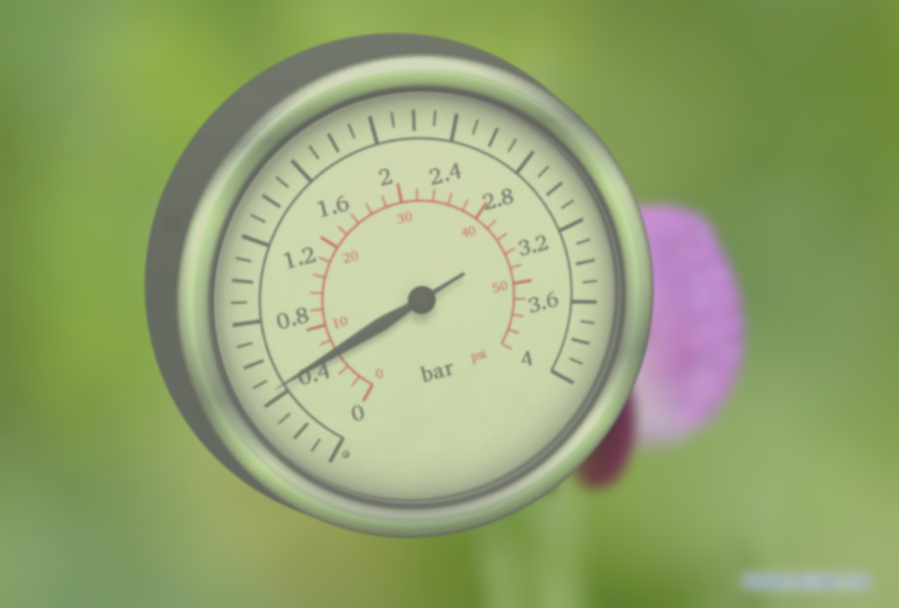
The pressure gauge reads 0.45 bar
